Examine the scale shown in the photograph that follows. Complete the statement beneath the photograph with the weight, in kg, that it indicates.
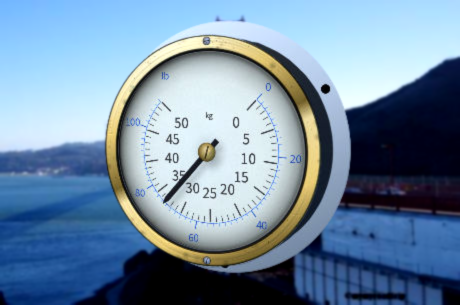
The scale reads 33 kg
